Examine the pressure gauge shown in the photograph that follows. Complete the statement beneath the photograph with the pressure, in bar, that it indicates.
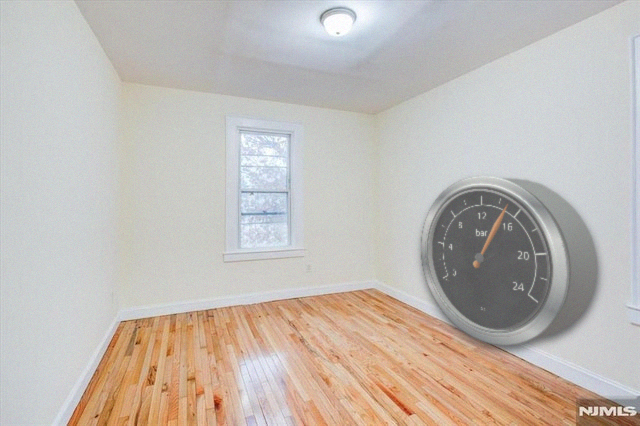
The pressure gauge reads 15 bar
